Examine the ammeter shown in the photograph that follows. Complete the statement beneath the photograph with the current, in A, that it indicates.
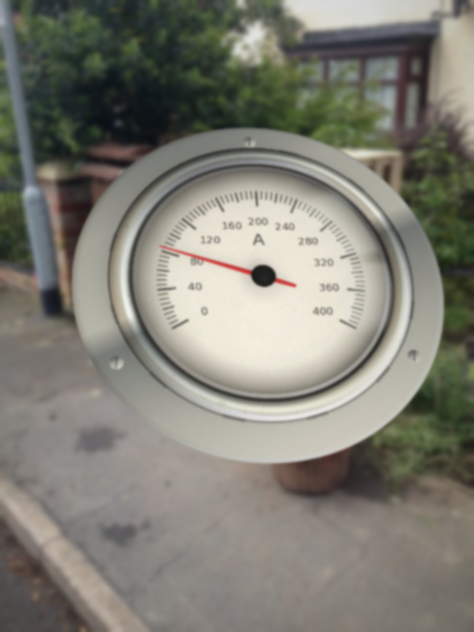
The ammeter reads 80 A
